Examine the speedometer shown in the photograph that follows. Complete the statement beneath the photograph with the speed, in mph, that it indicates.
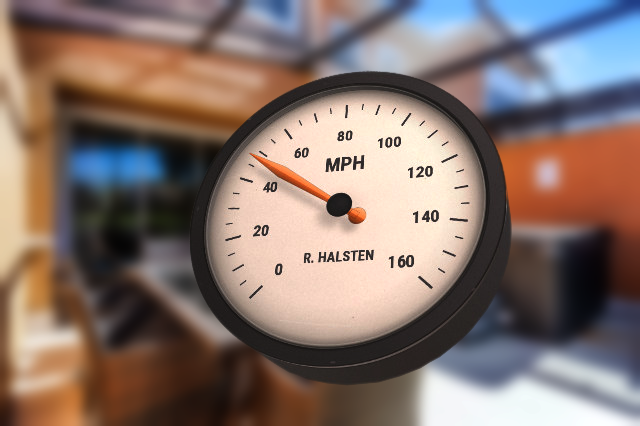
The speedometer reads 47.5 mph
